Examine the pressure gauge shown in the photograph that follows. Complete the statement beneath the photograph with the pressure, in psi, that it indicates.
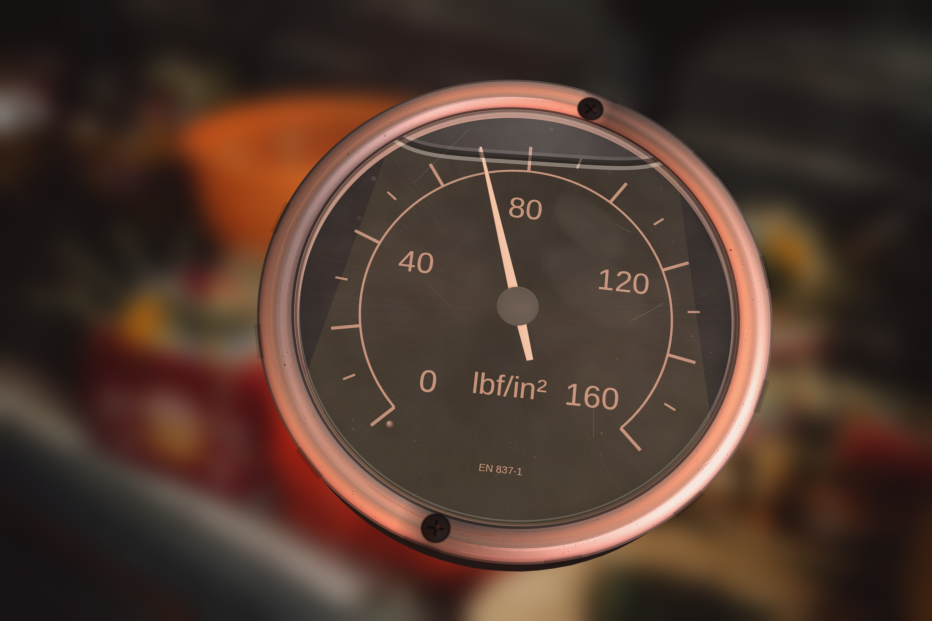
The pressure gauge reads 70 psi
